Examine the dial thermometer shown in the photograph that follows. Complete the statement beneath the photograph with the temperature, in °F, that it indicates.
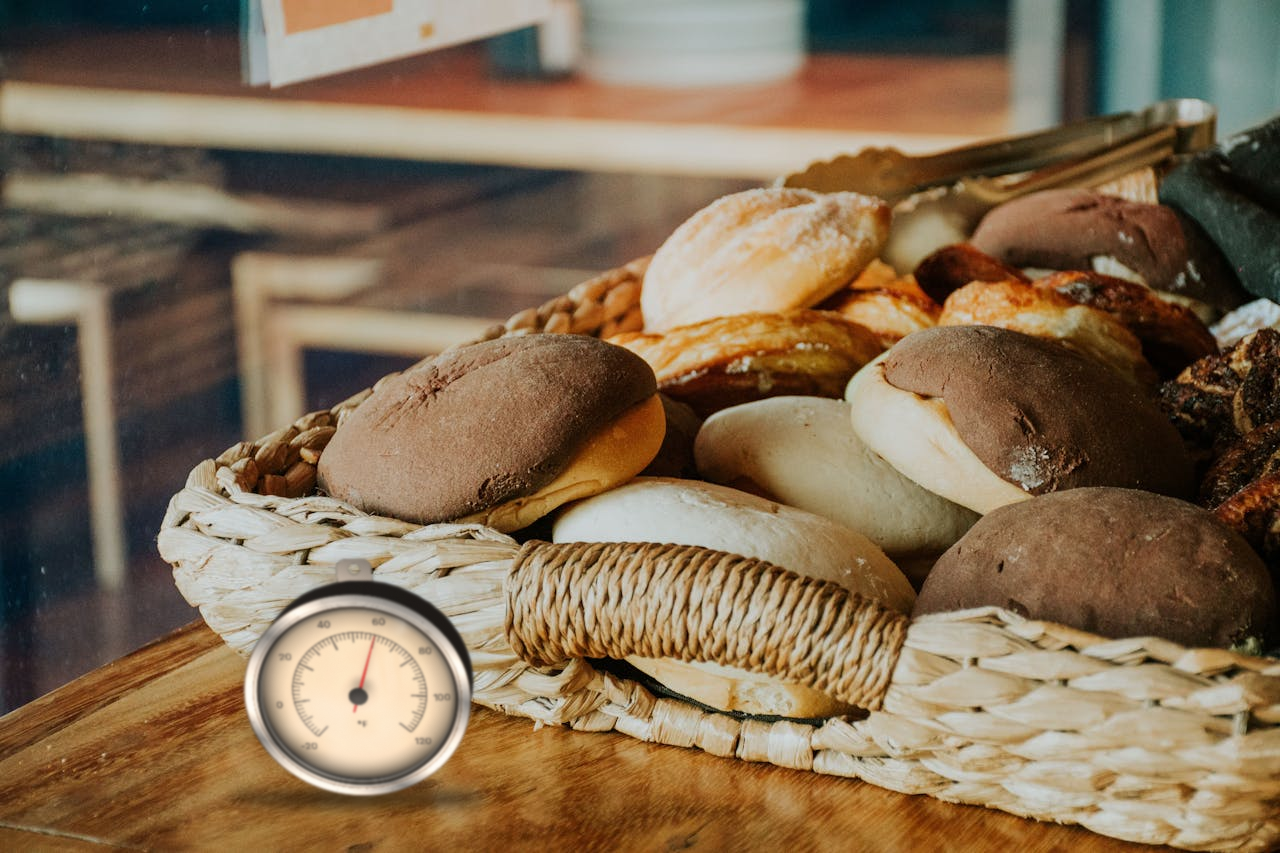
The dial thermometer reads 60 °F
